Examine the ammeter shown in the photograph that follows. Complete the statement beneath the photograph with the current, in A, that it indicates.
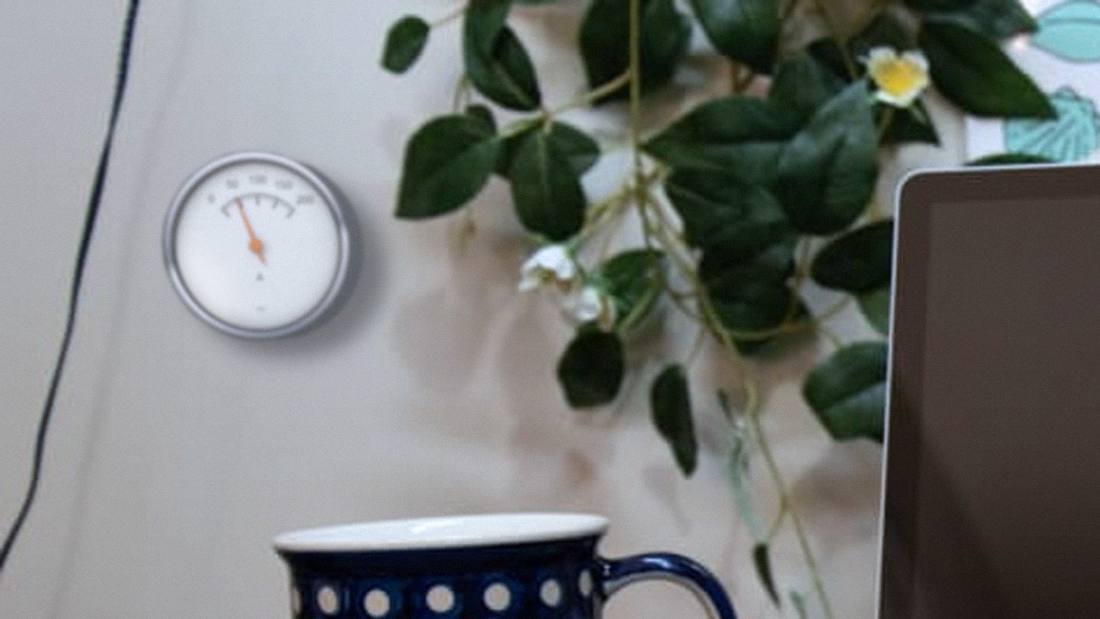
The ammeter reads 50 A
